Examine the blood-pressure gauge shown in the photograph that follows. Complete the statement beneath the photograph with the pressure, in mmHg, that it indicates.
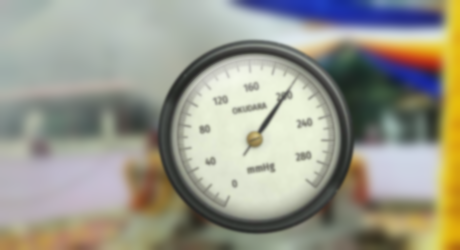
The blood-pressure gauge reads 200 mmHg
